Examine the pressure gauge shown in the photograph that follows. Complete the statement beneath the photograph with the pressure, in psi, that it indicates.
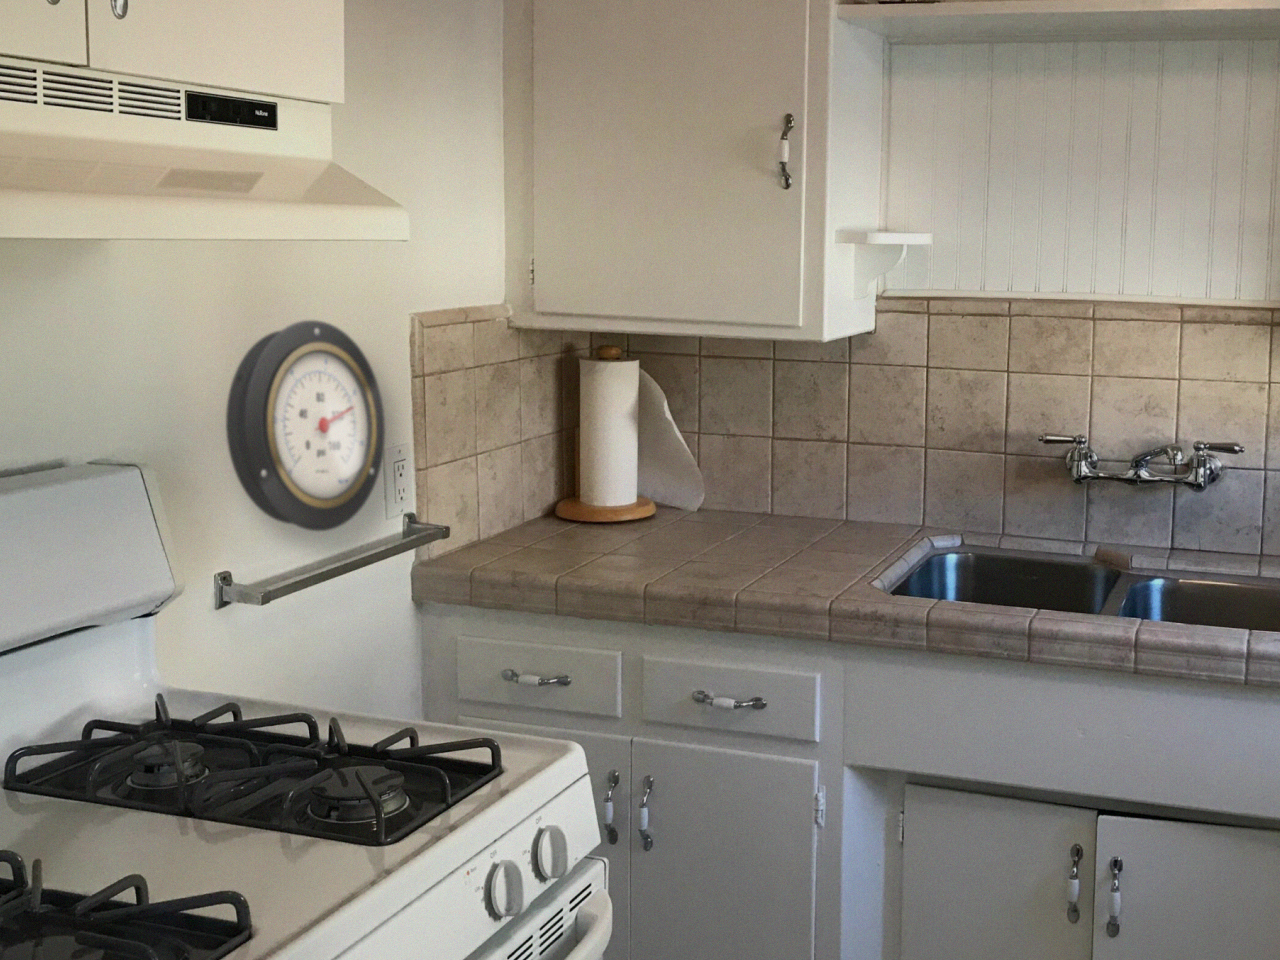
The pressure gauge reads 120 psi
